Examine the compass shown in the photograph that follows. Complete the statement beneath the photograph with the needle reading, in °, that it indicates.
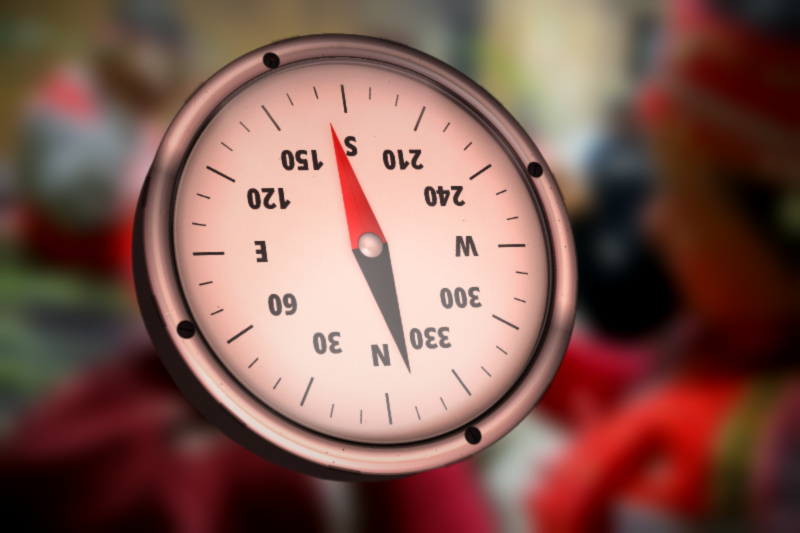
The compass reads 170 °
